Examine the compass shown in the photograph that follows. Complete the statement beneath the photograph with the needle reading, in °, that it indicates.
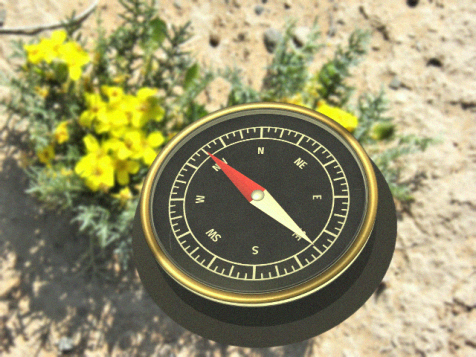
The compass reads 315 °
